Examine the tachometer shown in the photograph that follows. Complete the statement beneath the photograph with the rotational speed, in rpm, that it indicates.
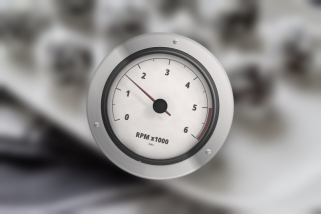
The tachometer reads 1500 rpm
